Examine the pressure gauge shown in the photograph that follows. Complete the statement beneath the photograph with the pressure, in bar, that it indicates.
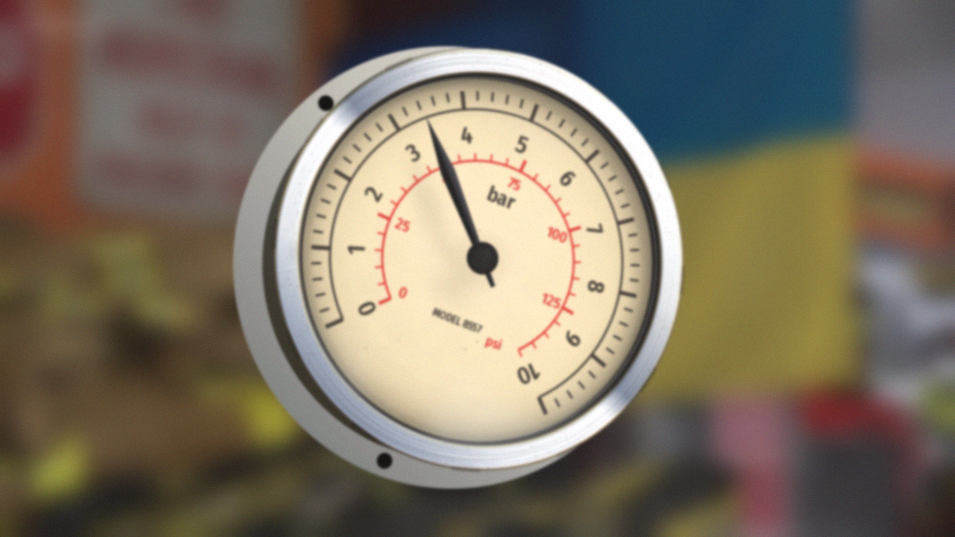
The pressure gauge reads 3.4 bar
